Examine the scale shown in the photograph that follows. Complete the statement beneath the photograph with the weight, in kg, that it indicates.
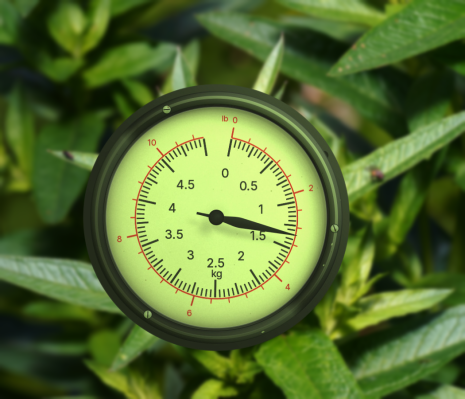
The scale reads 1.35 kg
